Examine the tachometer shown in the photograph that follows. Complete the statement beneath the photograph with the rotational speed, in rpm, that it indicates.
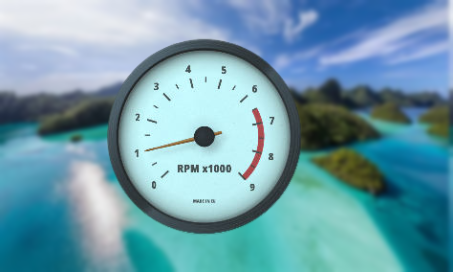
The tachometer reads 1000 rpm
